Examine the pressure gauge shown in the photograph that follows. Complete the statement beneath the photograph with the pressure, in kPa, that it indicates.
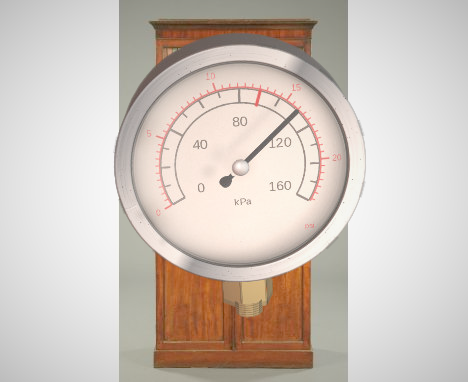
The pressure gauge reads 110 kPa
